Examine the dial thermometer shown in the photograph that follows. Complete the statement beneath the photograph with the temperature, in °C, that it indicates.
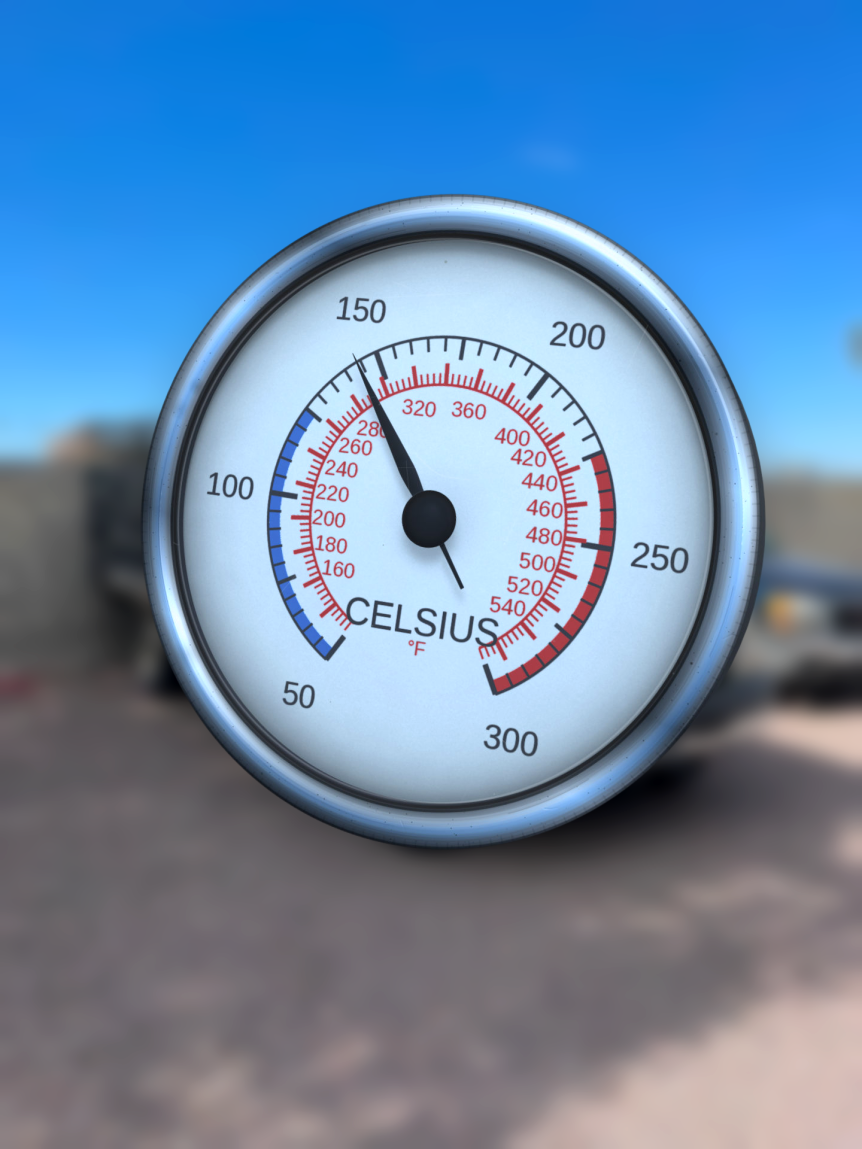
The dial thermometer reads 145 °C
